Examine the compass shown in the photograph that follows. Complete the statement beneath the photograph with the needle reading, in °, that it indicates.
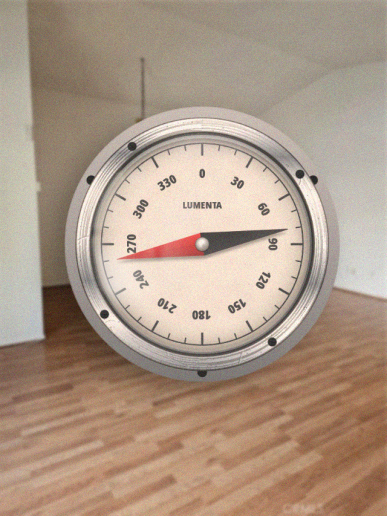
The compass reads 260 °
